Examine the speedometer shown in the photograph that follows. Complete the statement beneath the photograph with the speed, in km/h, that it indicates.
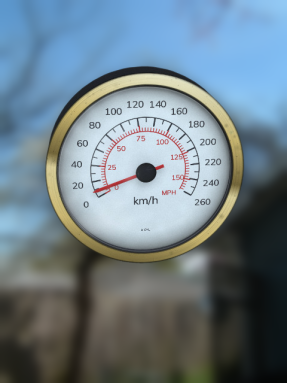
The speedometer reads 10 km/h
